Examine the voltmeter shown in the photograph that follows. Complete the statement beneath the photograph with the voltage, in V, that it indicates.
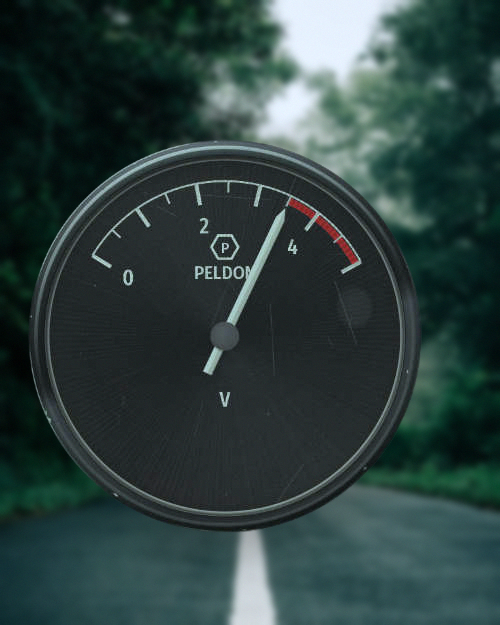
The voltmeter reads 3.5 V
